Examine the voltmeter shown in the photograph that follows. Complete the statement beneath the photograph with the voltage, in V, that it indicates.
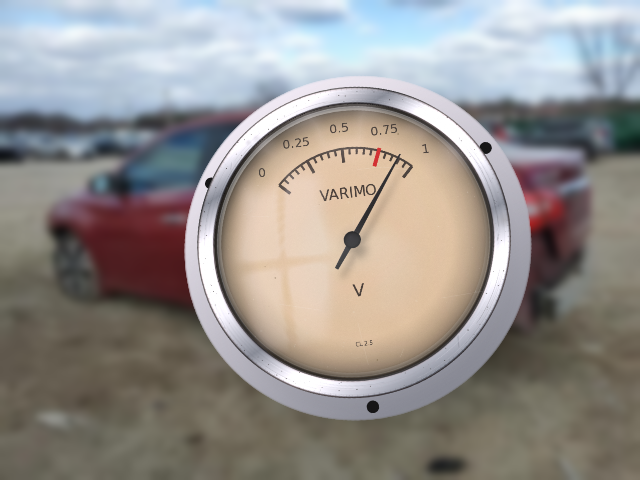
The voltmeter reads 0.9 V
